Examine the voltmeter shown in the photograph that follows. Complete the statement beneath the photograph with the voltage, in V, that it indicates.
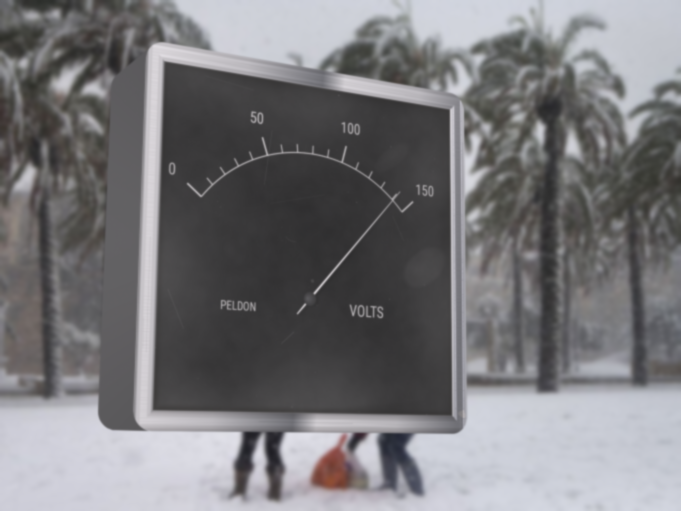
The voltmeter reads 140 V
